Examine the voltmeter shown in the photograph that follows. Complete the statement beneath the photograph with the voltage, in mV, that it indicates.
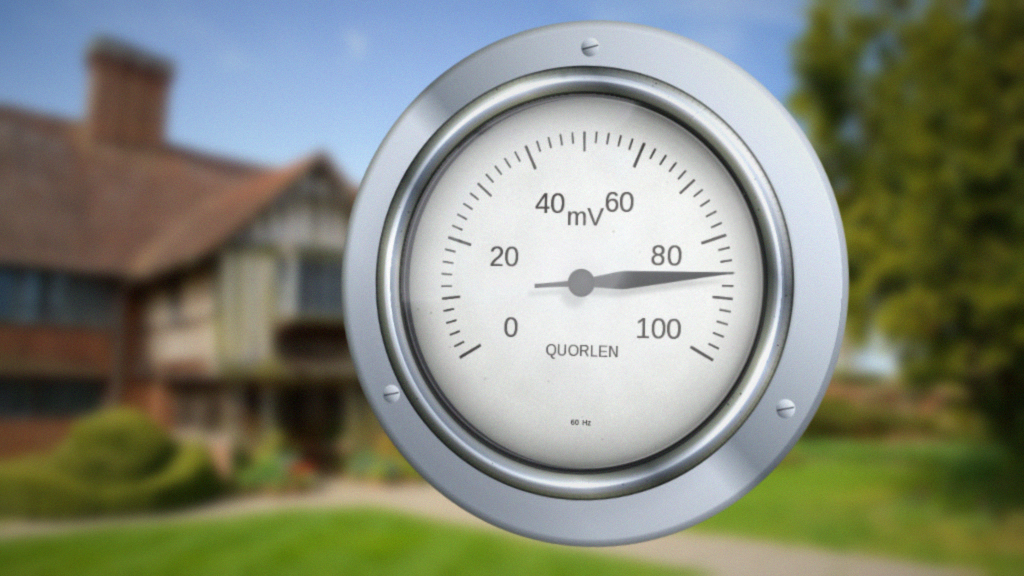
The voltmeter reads 86 mV
